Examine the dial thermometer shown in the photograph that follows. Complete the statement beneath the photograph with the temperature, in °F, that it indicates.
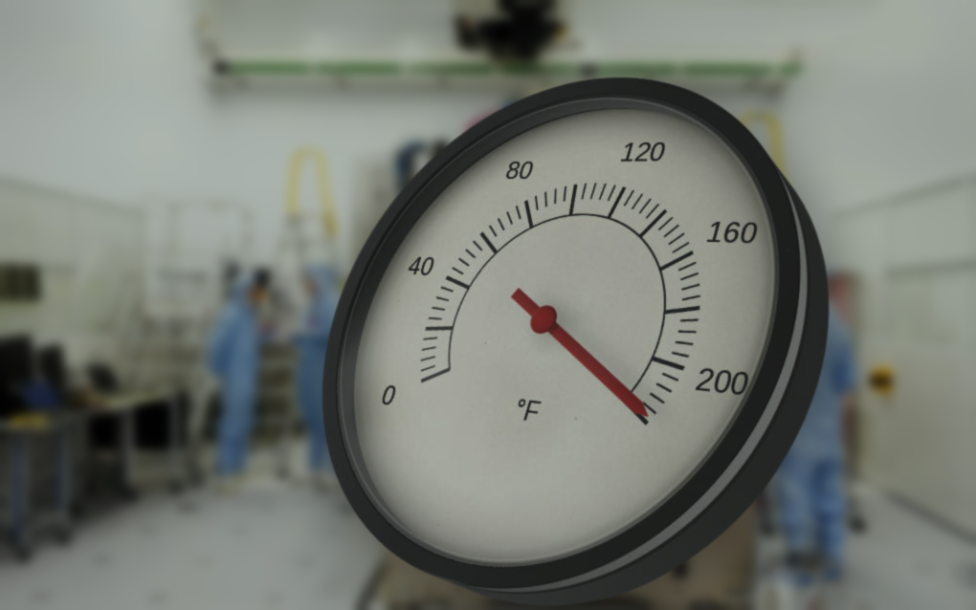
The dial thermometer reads 218 °F
